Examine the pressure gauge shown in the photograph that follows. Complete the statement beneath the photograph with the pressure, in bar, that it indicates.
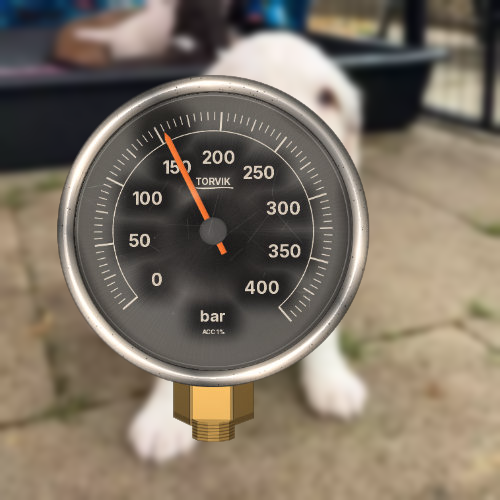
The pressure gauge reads 155 bar
